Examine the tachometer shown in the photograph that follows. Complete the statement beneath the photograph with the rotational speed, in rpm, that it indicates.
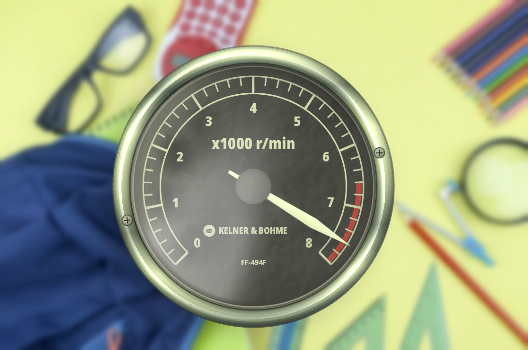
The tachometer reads 7600 rpm
